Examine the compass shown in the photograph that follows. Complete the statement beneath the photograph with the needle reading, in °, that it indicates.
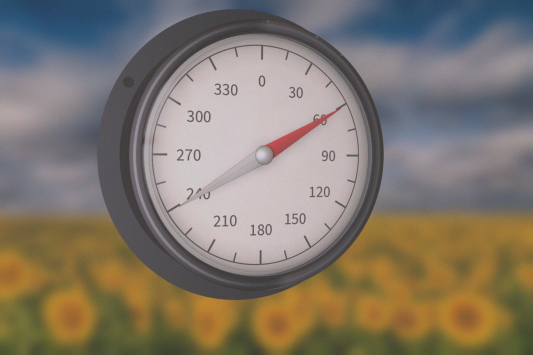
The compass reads 60 °
